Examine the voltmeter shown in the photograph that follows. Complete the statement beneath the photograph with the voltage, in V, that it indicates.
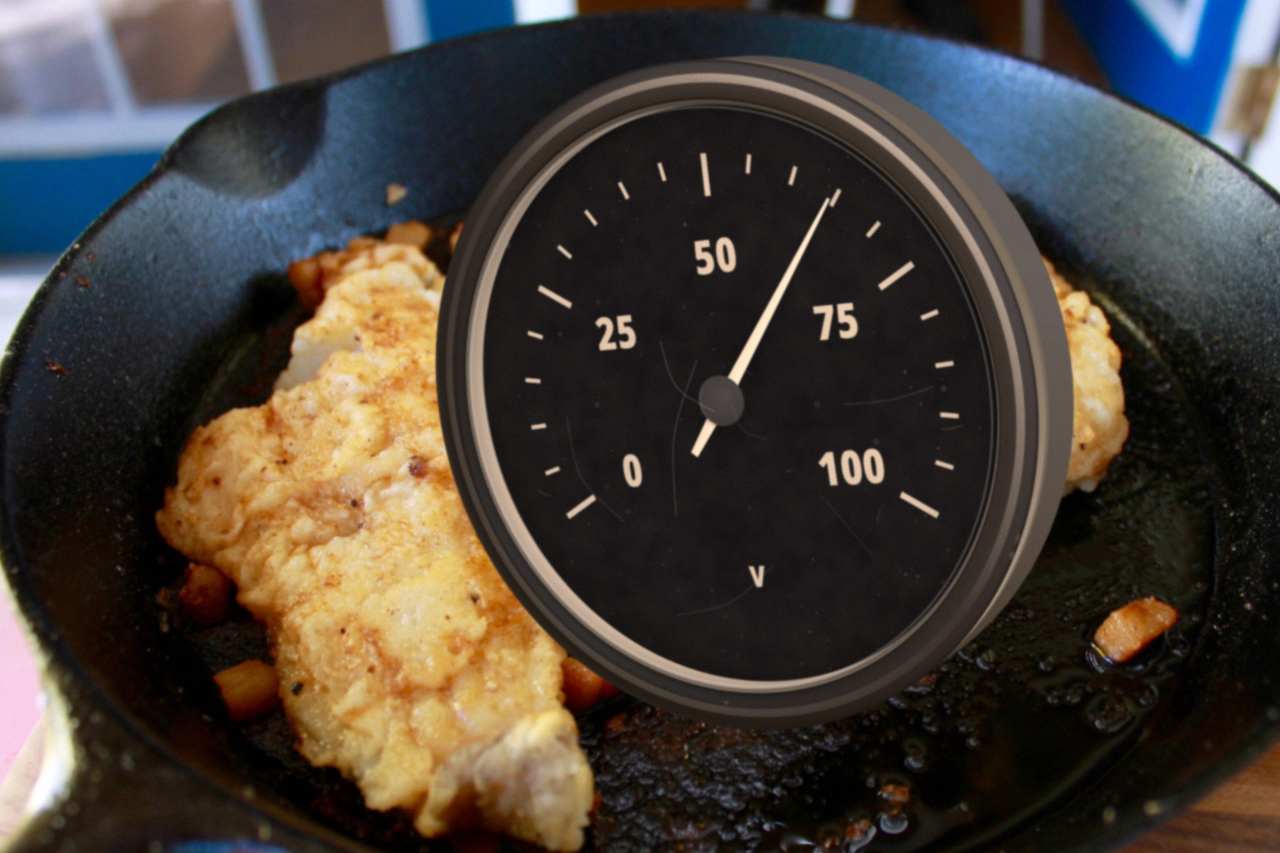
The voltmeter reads 65 V
